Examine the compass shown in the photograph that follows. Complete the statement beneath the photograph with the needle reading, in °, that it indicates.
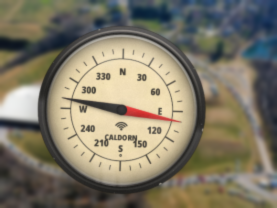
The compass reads 100 °
